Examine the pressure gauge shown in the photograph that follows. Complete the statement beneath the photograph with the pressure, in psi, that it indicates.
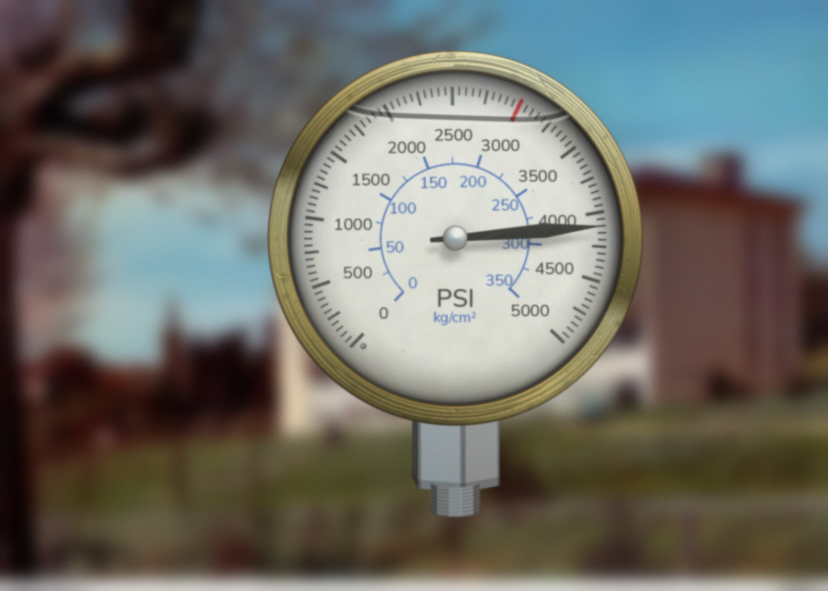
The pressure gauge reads 4100 psi
